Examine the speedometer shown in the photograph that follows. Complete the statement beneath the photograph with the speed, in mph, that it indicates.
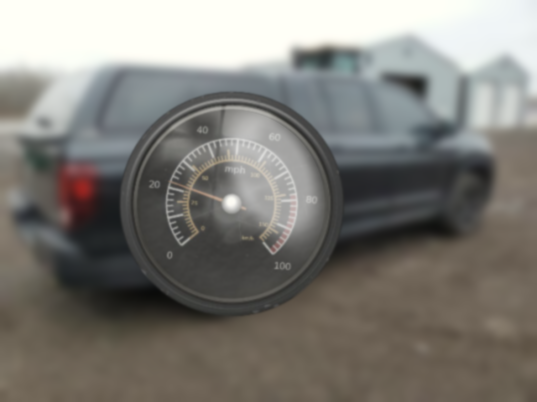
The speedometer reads 22 mph
